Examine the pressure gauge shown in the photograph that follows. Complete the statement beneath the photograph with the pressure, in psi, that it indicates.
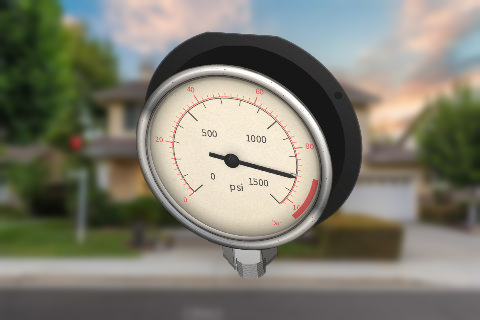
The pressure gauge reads 1300 psi
